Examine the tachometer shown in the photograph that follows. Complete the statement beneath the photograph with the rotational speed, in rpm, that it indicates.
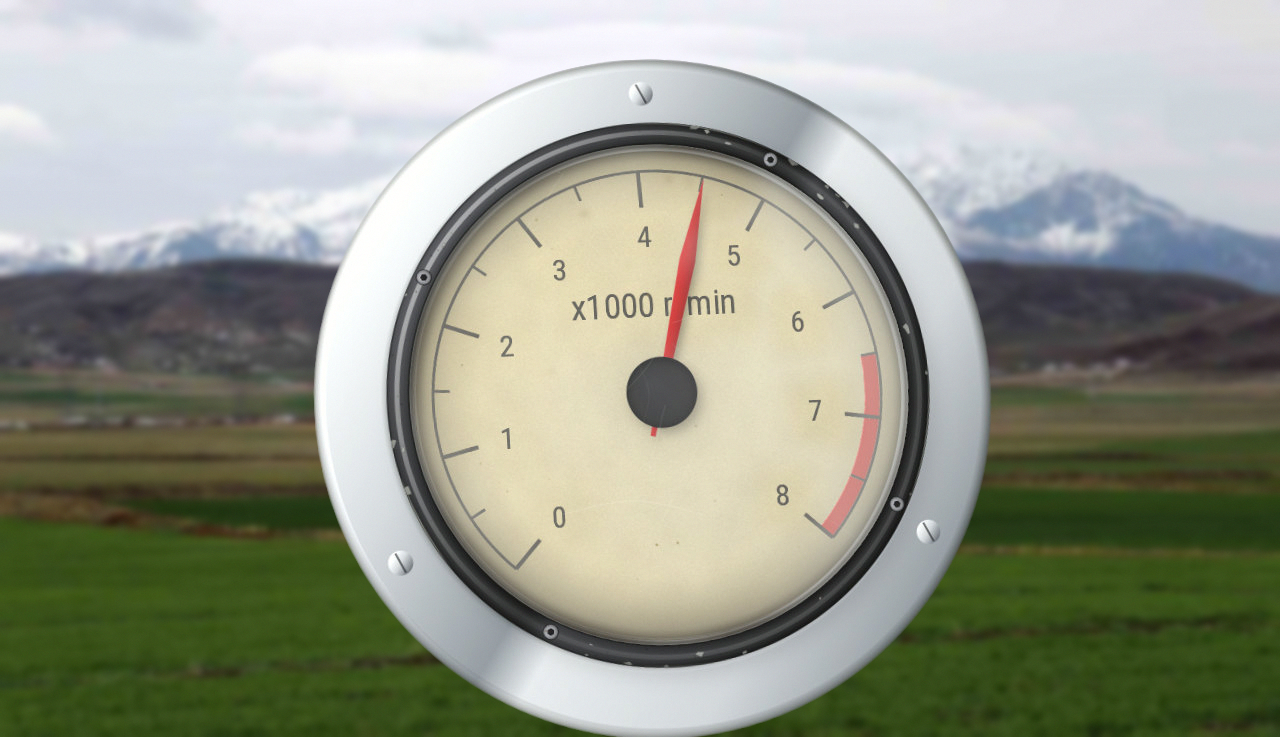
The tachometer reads 4500 rpm
